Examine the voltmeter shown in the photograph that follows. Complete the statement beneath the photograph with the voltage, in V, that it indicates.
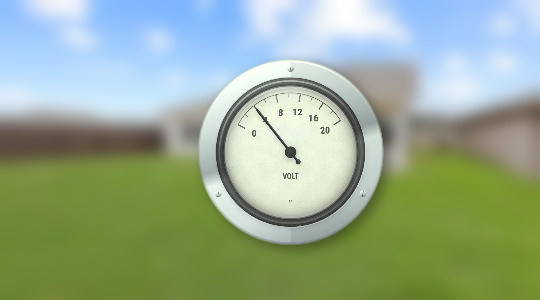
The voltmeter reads 4 V
